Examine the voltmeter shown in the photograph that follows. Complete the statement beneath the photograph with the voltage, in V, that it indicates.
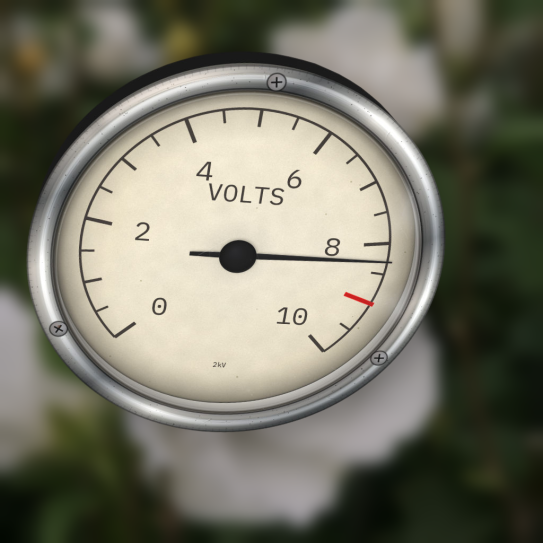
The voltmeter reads 8.25 V
